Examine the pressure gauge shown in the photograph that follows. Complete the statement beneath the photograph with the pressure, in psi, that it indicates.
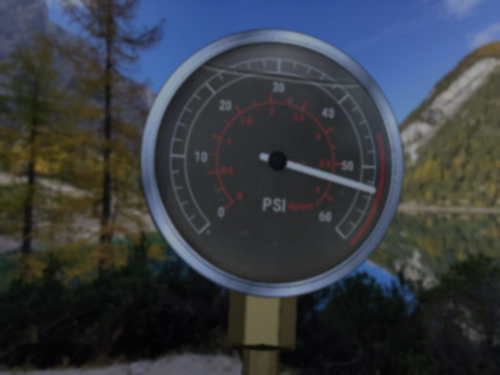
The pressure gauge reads 53 psi
